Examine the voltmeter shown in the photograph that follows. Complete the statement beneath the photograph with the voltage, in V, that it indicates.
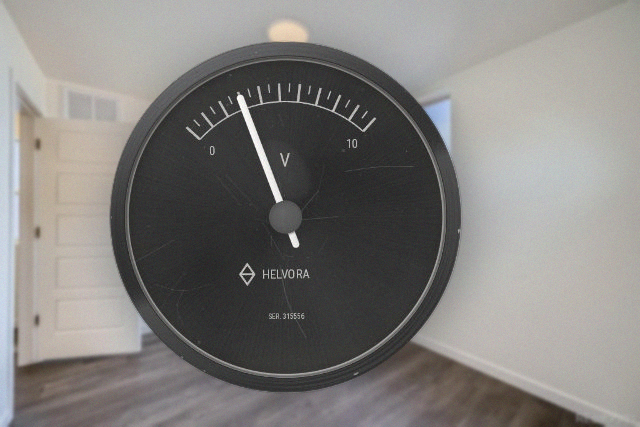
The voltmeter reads 3 V
